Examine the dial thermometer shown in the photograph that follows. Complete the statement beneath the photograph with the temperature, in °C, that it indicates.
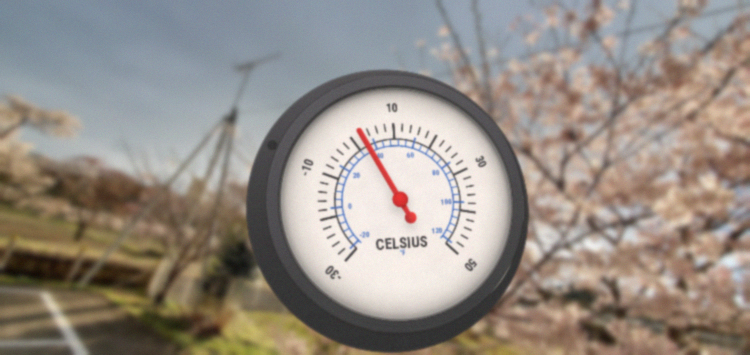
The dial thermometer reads 2 °C
